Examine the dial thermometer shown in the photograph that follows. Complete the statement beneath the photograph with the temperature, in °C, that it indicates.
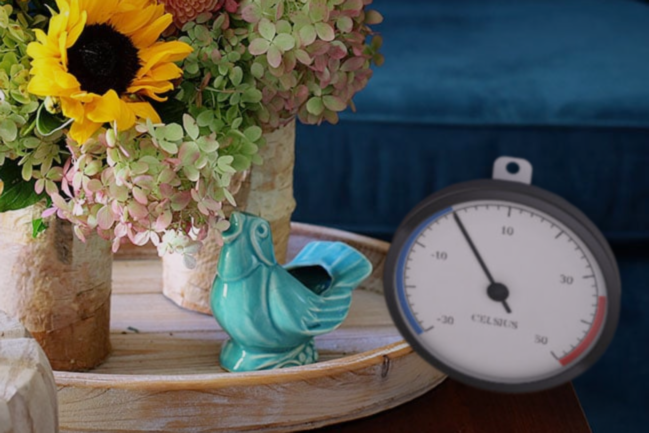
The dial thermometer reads 0 °C
